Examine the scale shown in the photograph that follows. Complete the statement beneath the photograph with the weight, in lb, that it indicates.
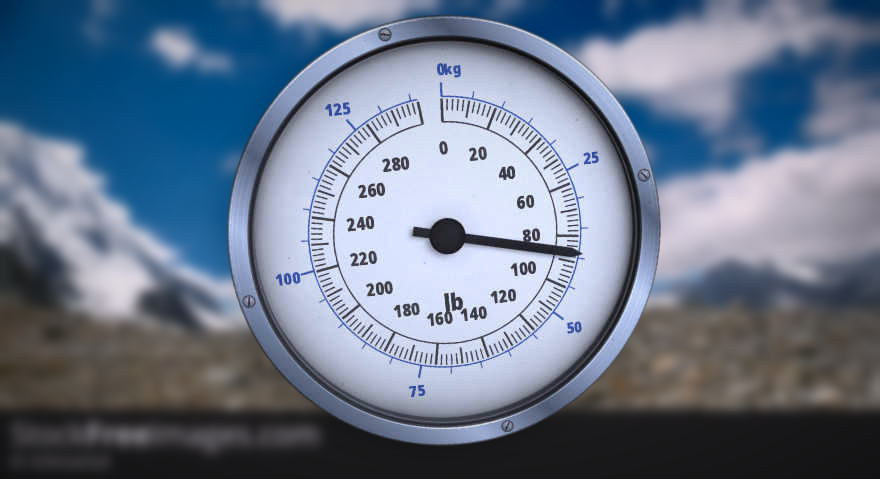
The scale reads 86 lb
